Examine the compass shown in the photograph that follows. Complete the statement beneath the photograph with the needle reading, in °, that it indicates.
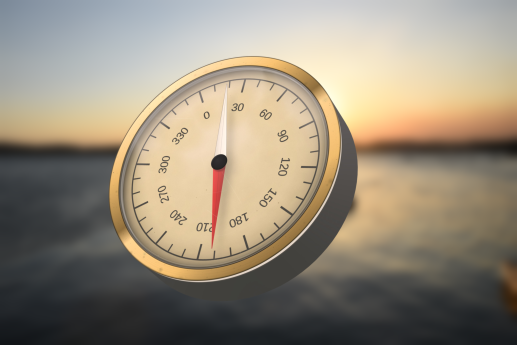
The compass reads 200 °
